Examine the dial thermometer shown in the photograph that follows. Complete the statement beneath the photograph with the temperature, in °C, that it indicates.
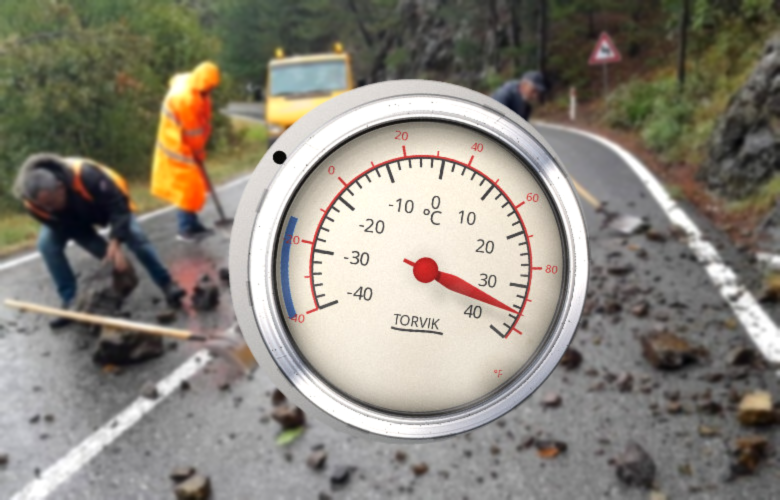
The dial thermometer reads 35 °C
